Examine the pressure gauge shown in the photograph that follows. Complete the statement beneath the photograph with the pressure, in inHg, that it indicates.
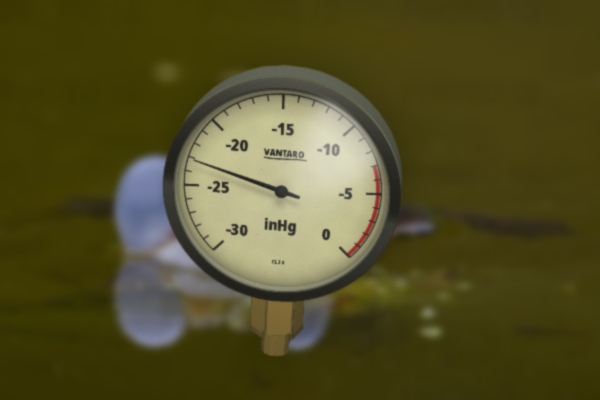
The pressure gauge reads -23 inHg
